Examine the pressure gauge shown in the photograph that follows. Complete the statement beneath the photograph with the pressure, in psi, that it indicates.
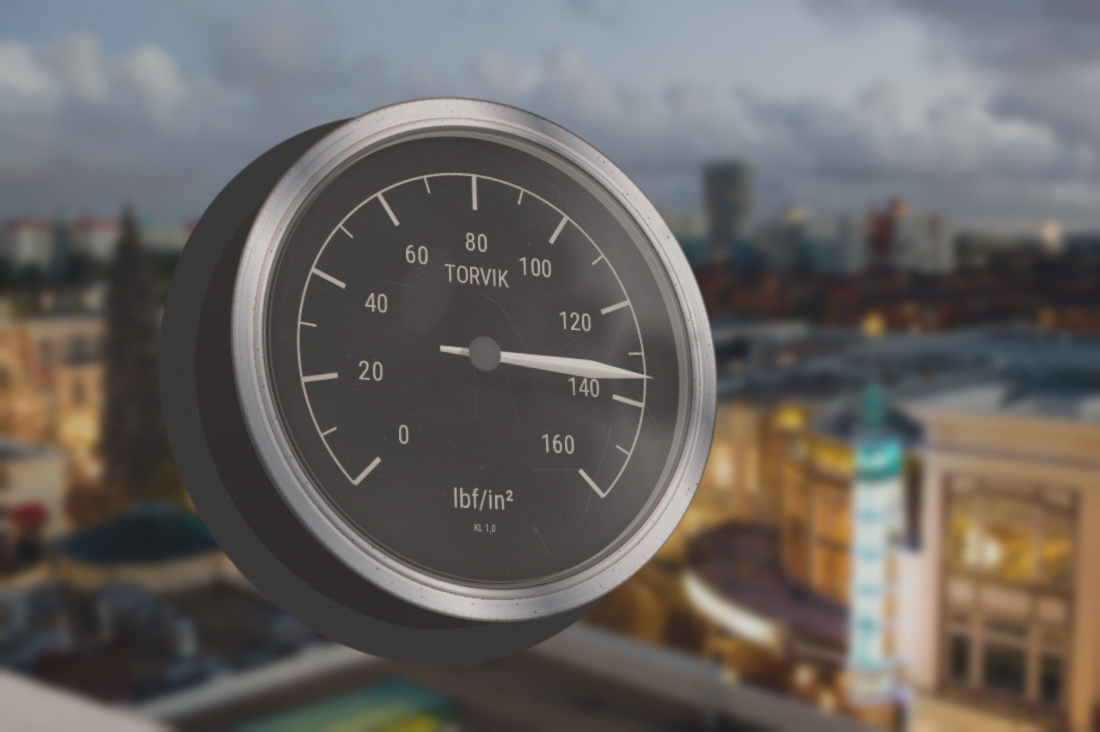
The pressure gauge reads 135 psi
